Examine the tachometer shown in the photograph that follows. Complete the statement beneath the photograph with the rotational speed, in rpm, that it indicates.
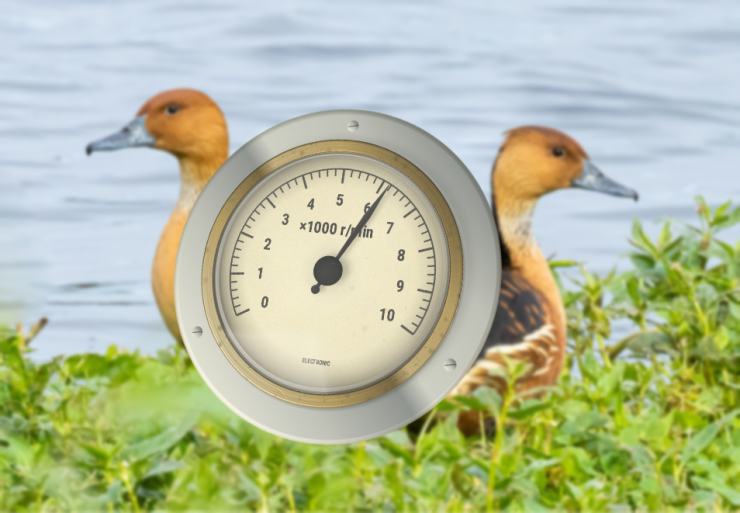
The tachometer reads 6200 rpm
